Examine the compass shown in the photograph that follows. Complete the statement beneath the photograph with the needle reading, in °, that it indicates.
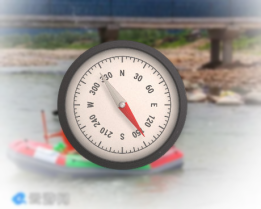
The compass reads 145 °
